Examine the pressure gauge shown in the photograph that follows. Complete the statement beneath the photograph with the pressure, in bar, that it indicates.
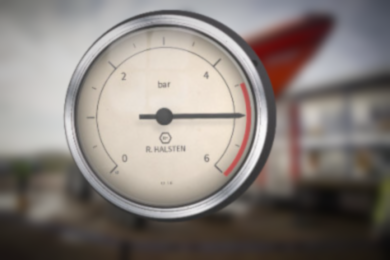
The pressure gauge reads 5 bar
